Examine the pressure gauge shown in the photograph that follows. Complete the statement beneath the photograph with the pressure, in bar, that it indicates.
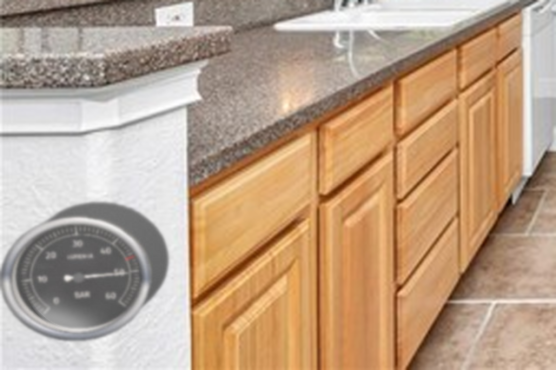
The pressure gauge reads 50 bar
